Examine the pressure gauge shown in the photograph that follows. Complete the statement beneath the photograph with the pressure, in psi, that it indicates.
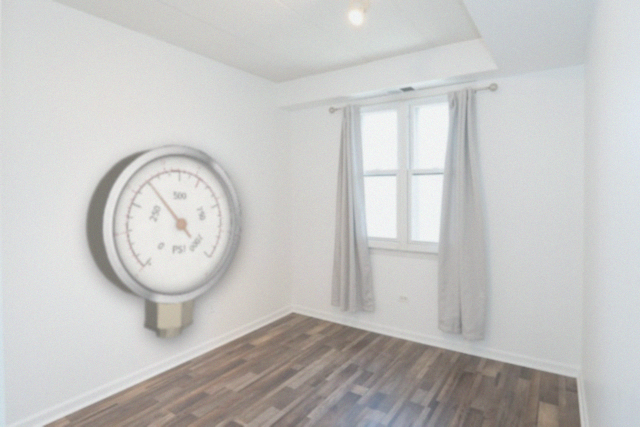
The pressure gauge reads 350 psi
